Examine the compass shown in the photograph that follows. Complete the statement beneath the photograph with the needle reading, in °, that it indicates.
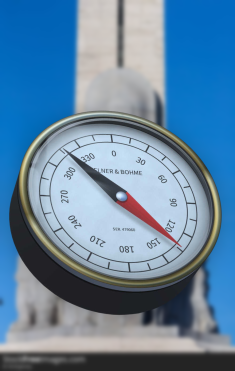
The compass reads 135 °
